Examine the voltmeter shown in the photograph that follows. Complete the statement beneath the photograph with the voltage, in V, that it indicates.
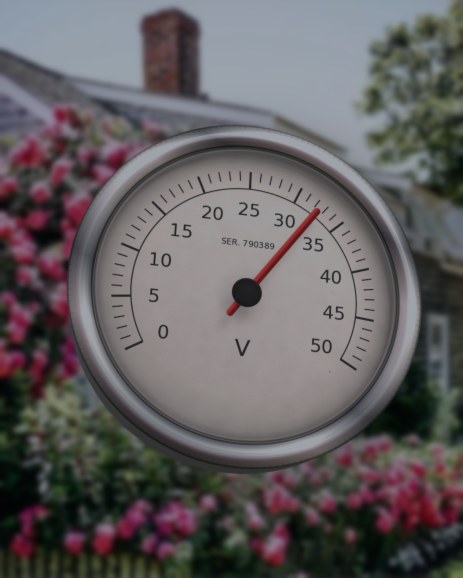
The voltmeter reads 32.5 V
